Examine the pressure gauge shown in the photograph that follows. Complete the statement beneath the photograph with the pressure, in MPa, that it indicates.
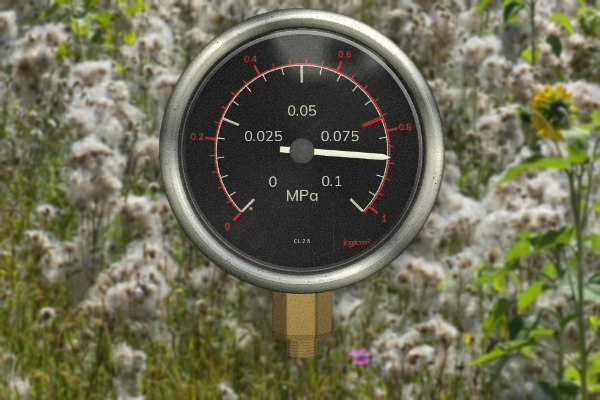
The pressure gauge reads 0.085 MPa
